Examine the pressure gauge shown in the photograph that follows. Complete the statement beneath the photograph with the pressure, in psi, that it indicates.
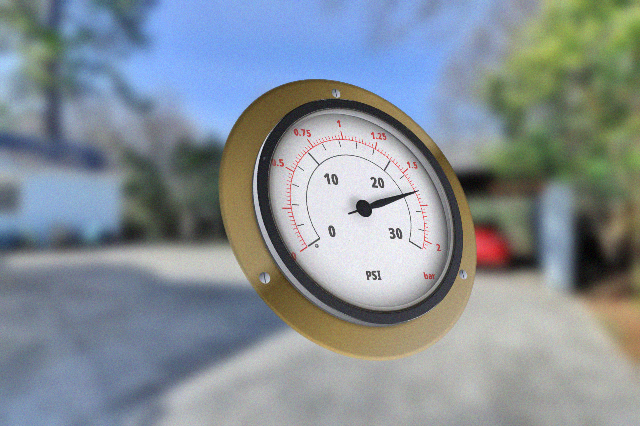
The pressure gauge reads 24 psi
